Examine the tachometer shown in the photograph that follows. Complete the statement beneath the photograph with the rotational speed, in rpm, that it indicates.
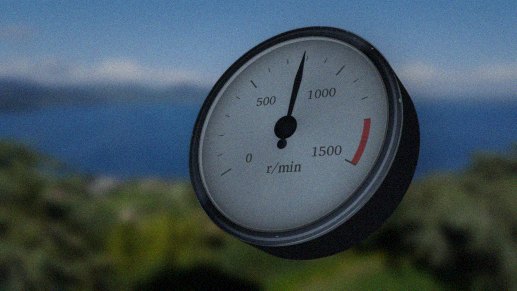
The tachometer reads 800 rpm
